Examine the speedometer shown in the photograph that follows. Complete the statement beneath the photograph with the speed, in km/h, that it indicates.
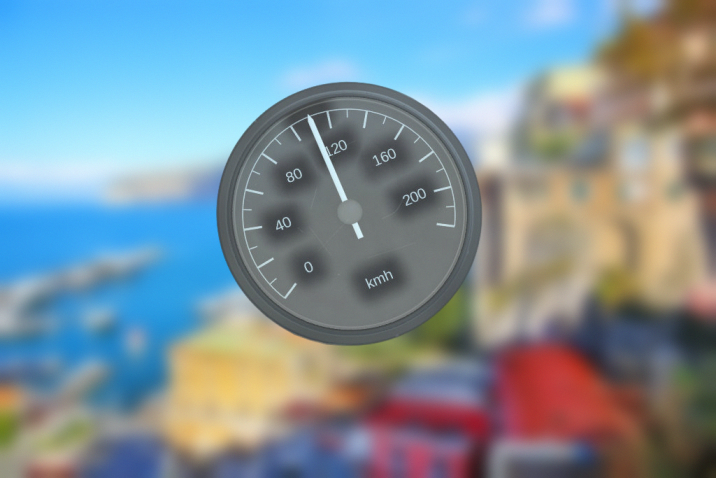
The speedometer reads 110 km/h
